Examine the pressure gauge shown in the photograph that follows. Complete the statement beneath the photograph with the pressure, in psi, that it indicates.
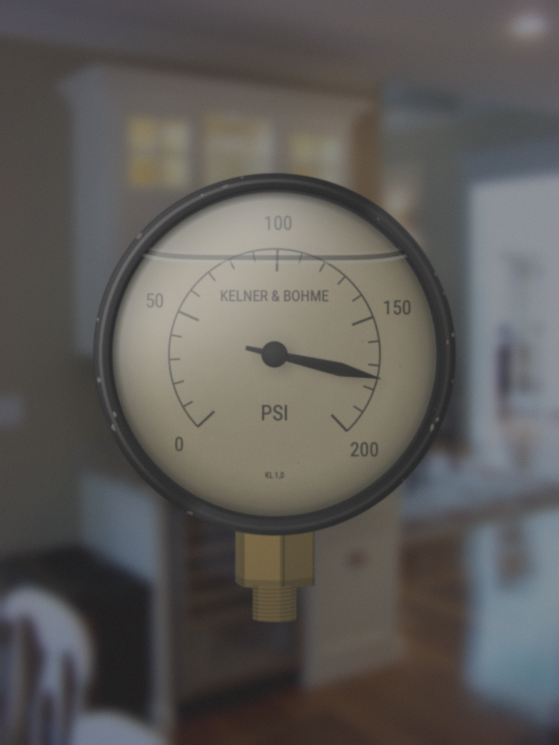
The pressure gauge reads 175 psi
